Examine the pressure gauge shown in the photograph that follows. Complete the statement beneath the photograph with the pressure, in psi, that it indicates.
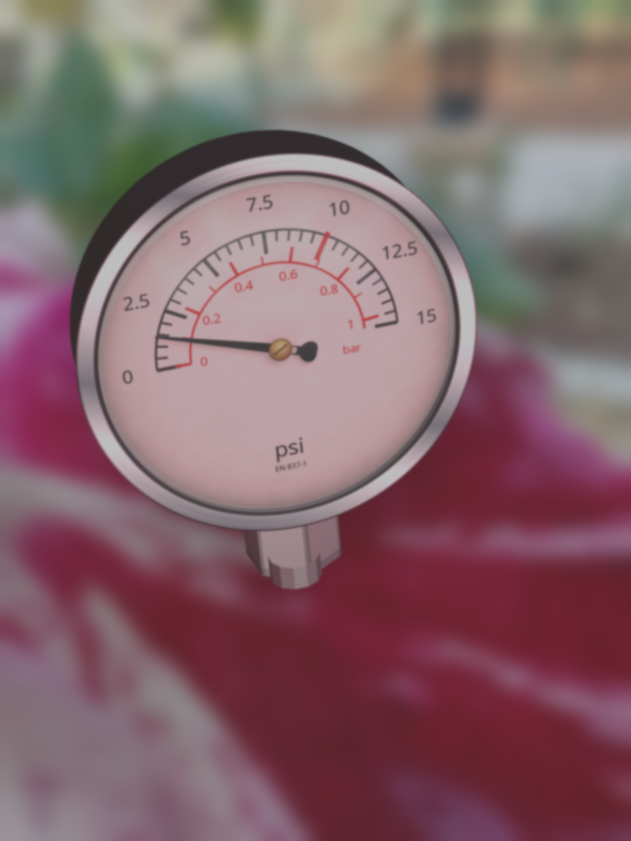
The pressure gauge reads 1.5 psi
